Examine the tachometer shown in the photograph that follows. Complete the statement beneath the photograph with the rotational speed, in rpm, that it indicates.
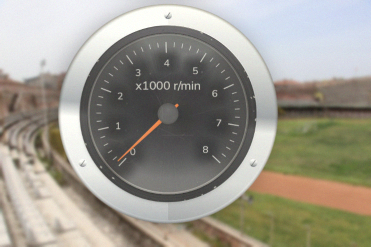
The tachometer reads 100 rpm
